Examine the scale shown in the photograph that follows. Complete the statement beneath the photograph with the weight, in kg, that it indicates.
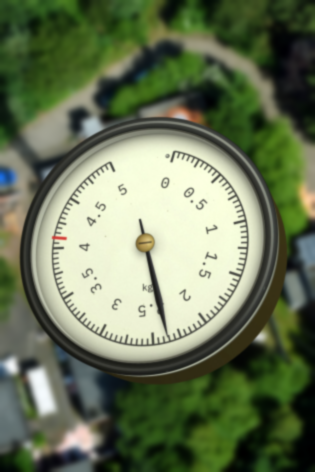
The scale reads 2.35 kg
